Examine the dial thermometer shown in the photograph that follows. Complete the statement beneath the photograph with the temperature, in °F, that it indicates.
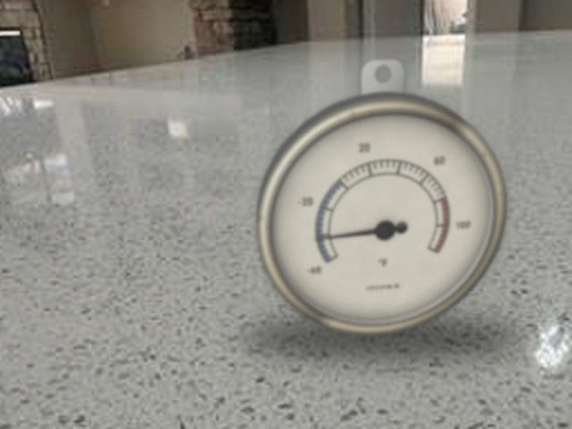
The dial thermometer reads -40 °F
